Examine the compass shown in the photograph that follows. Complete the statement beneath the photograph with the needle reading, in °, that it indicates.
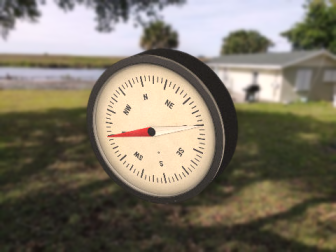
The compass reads 270 °
